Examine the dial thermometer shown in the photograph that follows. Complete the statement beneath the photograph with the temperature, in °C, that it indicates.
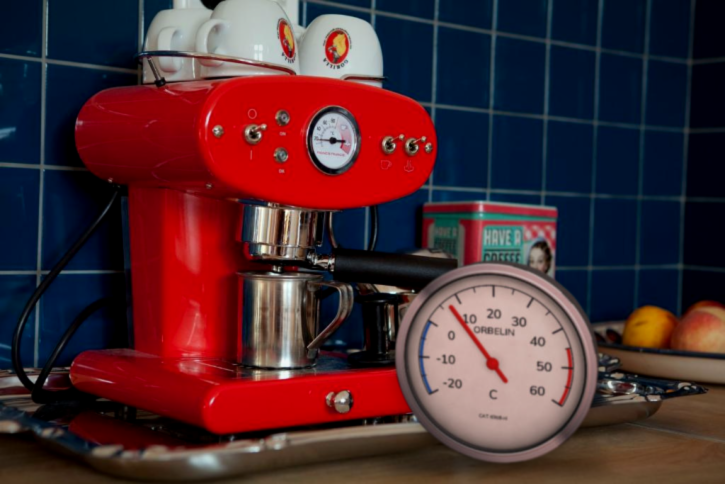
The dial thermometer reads 7.5 °C
